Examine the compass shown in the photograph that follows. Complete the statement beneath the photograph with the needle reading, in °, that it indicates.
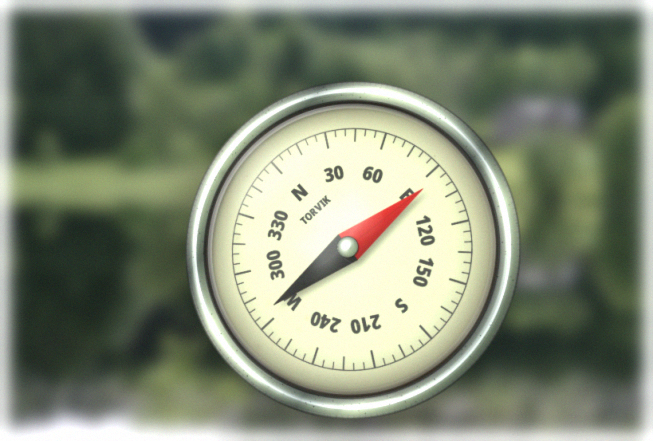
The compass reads 95 °
